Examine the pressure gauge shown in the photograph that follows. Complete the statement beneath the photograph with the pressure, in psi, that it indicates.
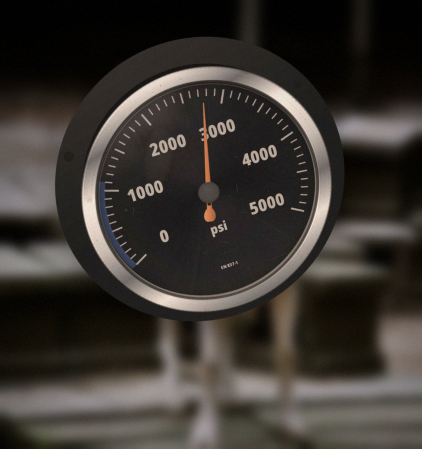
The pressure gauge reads 2750 psi
